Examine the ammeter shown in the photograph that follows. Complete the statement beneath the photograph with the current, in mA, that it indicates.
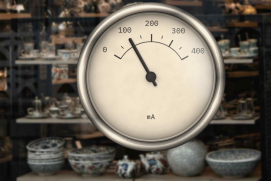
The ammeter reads 100 mA
